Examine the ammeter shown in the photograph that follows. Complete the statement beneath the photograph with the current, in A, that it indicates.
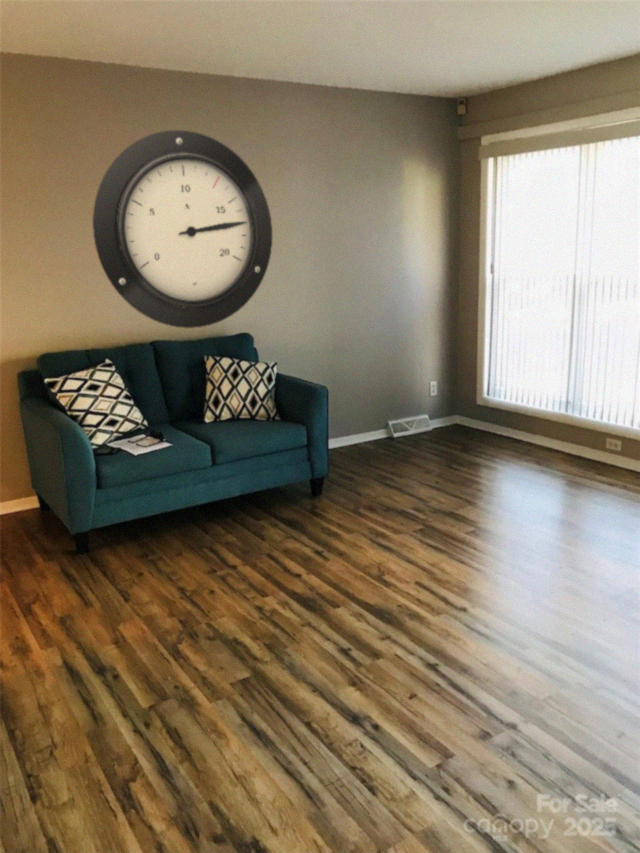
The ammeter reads 17 A
